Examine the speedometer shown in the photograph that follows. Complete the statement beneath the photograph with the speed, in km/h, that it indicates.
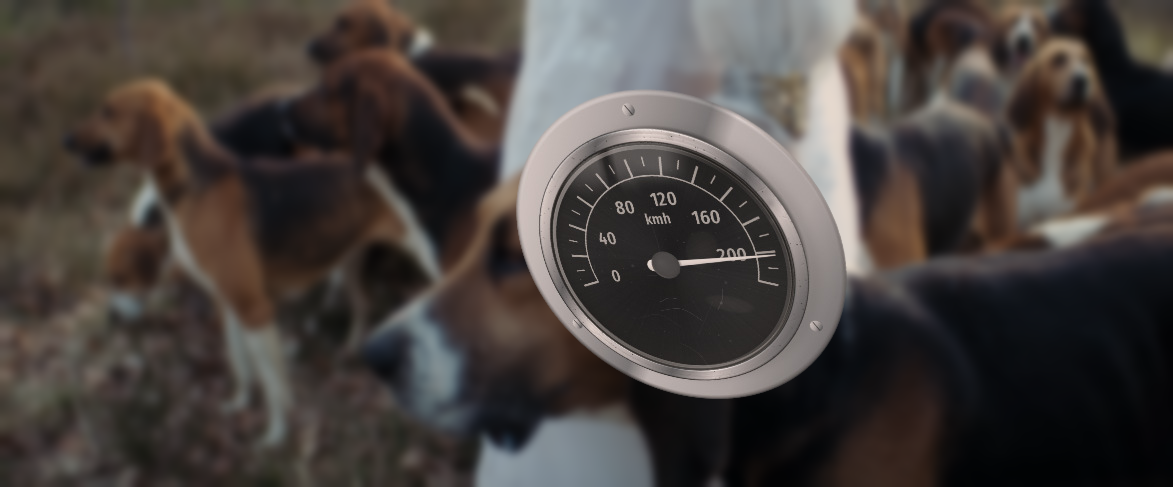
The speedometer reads 200 km/h
